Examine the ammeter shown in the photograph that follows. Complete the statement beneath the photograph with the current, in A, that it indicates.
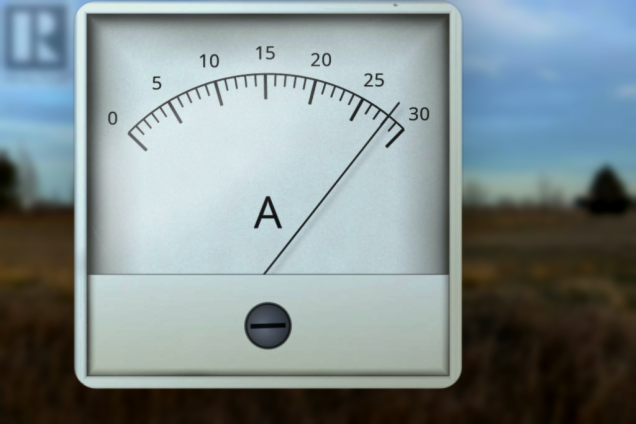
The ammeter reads 28 A
